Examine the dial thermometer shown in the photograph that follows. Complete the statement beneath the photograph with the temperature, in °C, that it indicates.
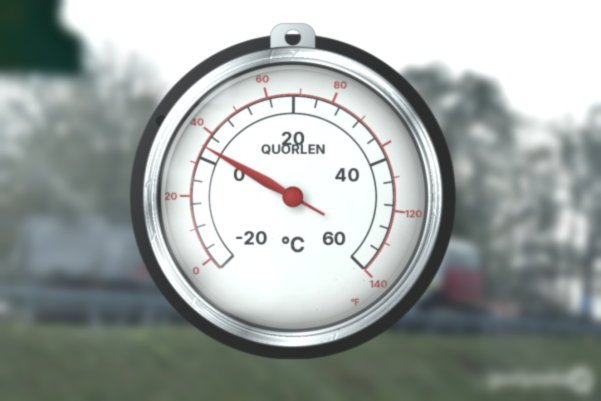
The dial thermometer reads 2 °C
